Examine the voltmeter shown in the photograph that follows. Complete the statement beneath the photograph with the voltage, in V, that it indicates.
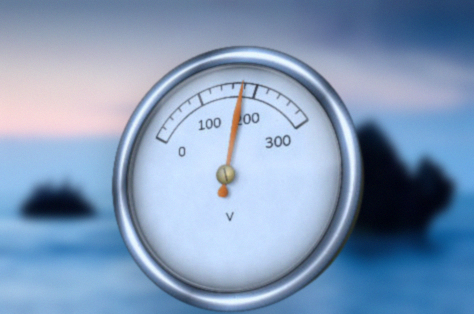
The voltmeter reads 180 V
